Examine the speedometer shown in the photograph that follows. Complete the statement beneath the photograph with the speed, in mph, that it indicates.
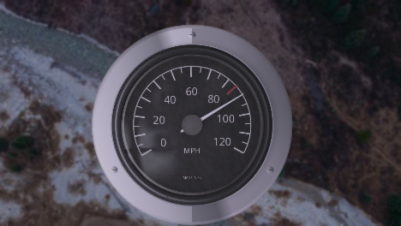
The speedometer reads 90 mph
